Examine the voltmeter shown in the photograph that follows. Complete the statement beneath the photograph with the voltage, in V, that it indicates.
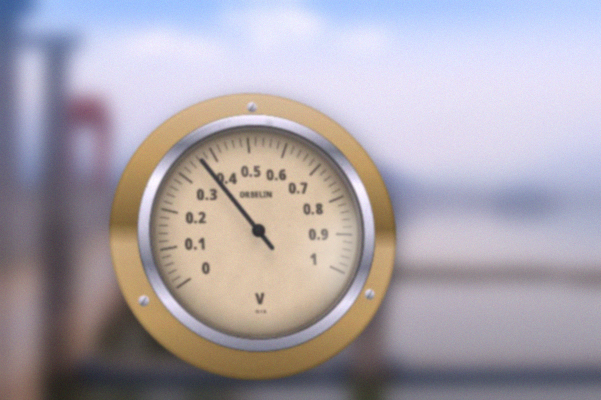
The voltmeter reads 0.36 V
